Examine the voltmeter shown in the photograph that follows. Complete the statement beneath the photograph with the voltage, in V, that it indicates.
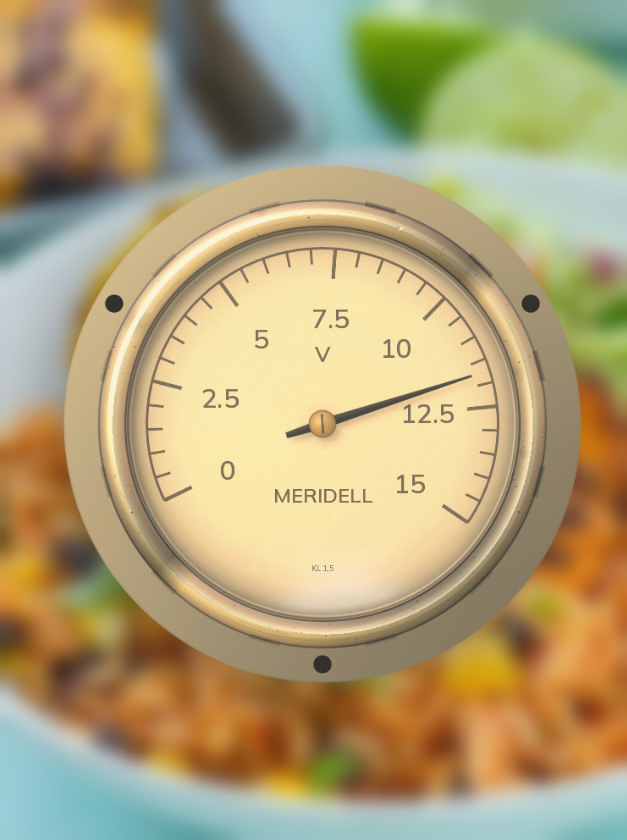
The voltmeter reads 11.75 V
